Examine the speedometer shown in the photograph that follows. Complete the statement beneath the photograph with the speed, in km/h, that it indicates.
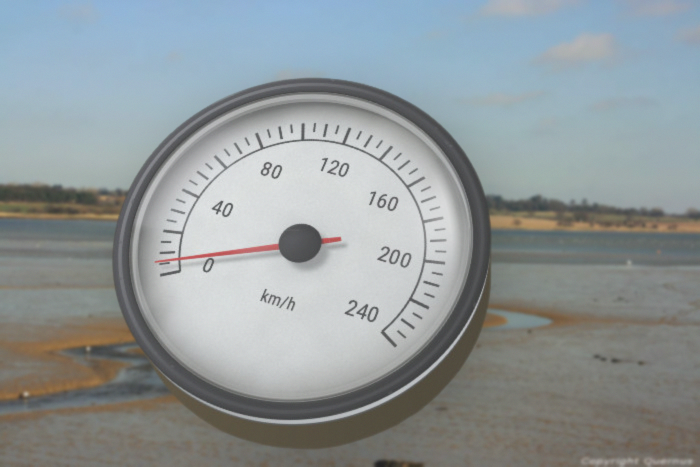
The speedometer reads 5 km/h
